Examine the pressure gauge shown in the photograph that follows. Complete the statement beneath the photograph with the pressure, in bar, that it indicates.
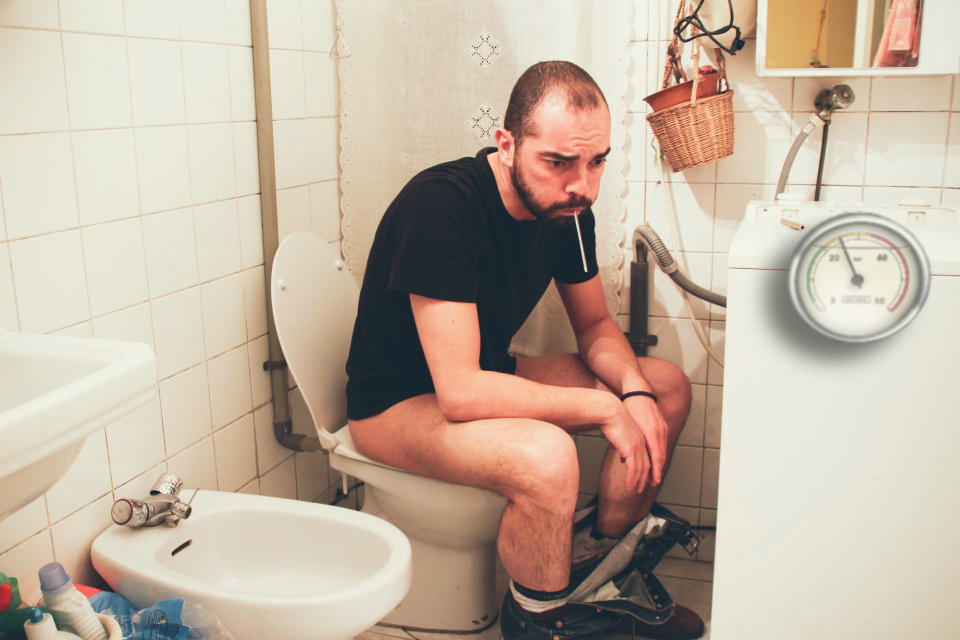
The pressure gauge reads 25 bar
